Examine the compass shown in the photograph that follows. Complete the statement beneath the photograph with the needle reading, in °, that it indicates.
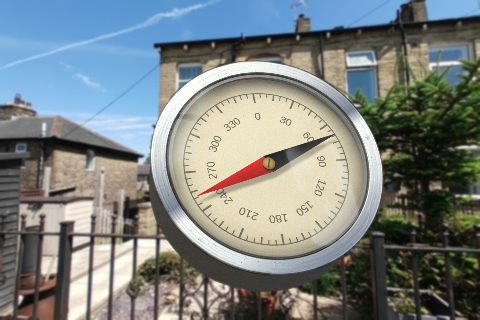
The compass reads 250 °
